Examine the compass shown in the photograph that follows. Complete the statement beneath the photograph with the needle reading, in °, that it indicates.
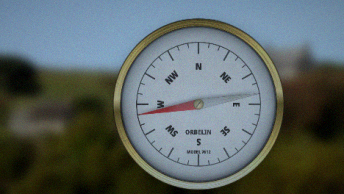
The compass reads 260 °
